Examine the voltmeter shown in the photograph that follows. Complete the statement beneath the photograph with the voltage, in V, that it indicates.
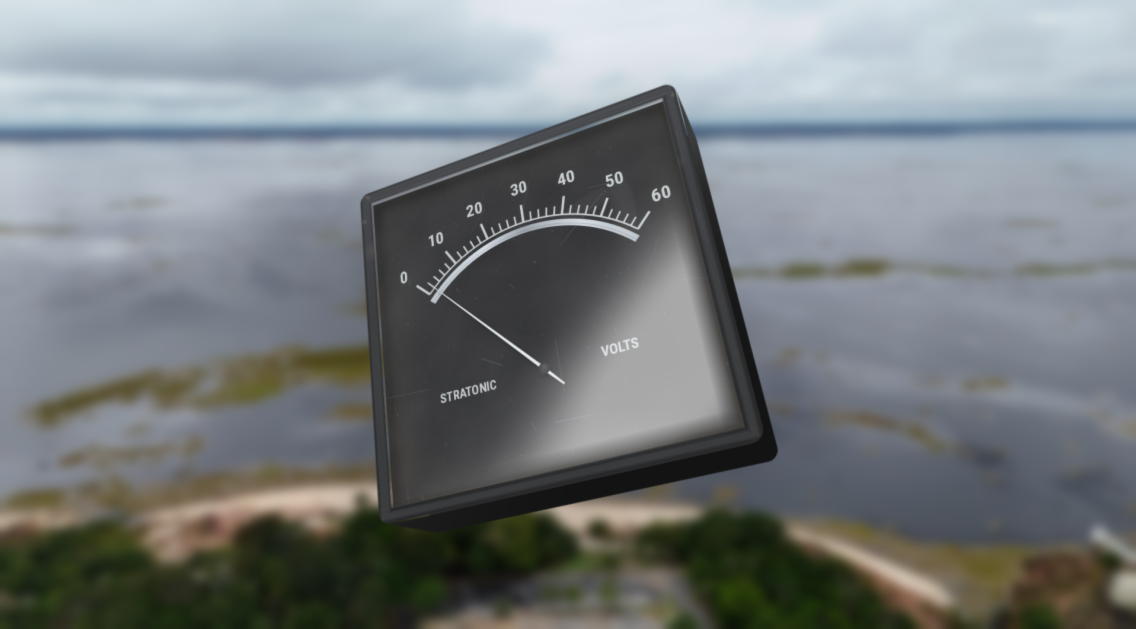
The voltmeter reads 2 V
